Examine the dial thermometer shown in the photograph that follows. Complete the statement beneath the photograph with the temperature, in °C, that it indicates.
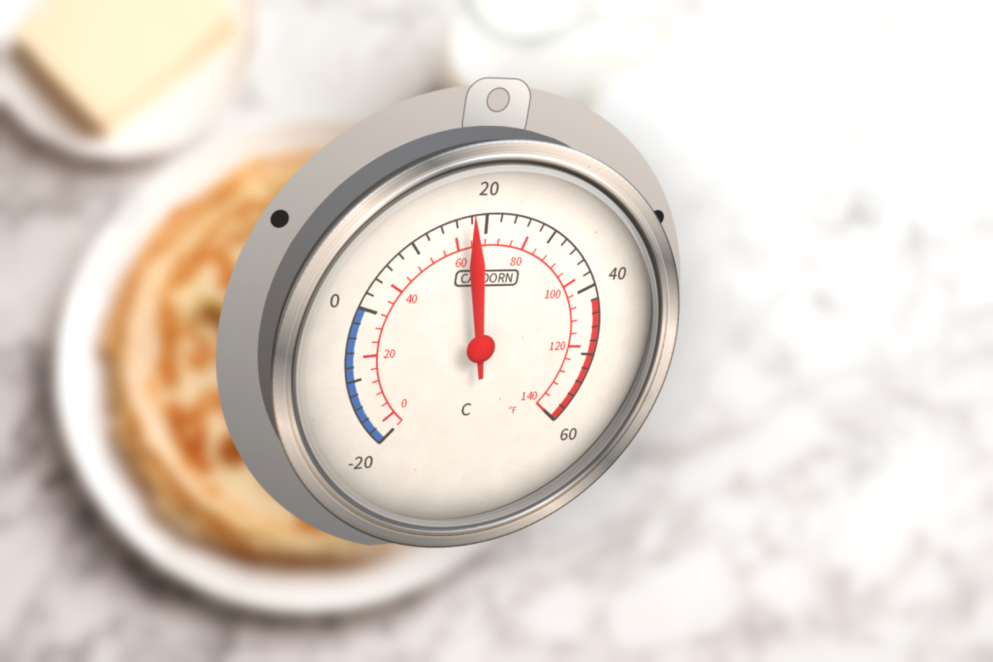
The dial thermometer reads 18 °C
